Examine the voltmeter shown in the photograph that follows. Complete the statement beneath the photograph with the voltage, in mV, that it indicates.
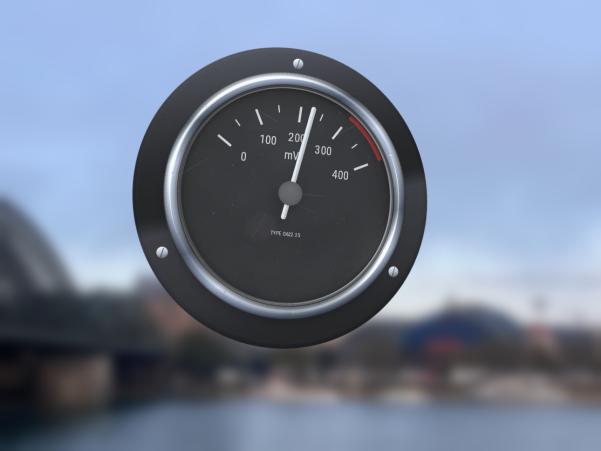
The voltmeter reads 225 mV
